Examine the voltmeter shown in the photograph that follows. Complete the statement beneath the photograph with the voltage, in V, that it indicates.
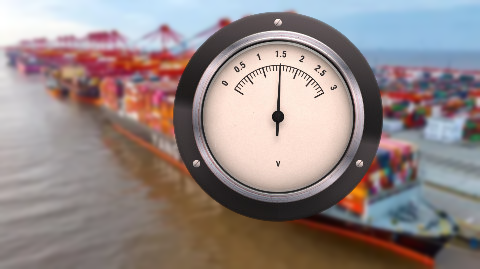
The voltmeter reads 1.5 V
